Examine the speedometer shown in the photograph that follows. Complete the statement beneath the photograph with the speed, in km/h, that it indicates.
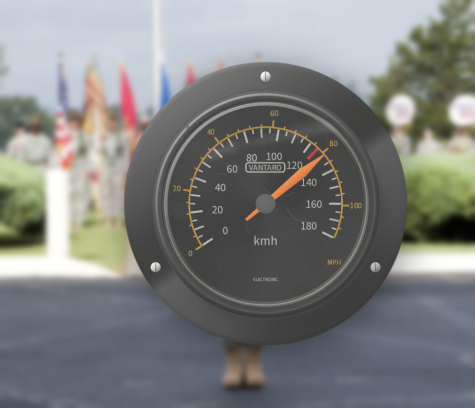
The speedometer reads 130 km/h
